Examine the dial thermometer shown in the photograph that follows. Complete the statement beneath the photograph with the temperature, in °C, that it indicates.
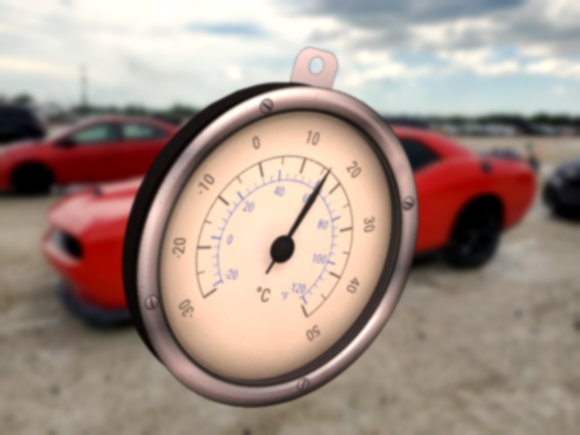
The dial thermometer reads 15 °C
